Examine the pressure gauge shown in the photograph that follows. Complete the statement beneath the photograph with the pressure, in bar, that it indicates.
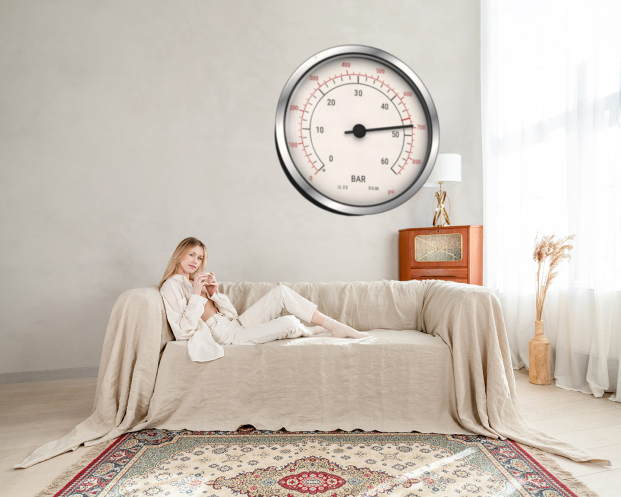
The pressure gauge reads 48 bar
